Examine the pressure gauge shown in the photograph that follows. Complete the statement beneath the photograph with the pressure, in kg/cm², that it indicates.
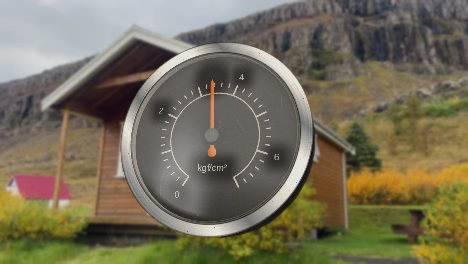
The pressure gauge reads 3.4 kg/cm²
